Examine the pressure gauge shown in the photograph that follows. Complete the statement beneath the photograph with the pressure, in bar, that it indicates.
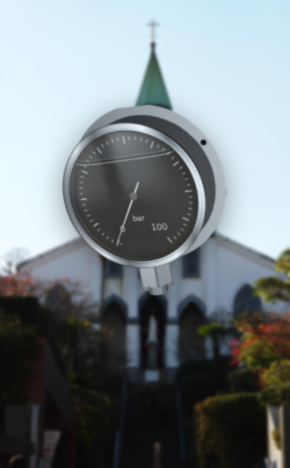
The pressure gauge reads 0 bar
